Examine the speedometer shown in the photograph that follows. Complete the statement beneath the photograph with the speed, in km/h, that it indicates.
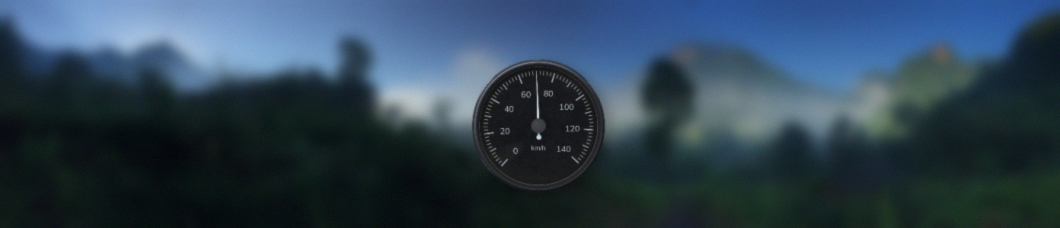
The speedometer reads 70 km/h
